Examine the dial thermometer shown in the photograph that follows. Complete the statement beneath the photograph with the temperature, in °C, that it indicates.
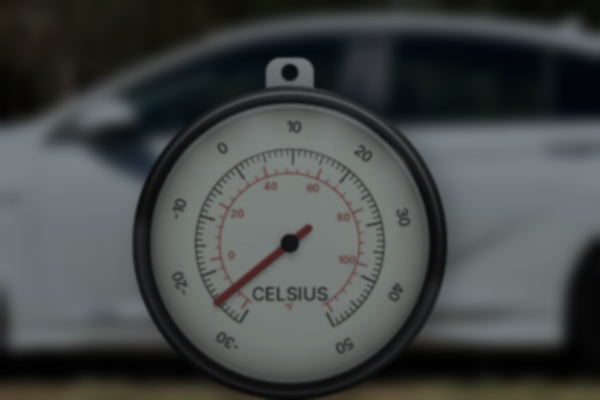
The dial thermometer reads -25 °C
